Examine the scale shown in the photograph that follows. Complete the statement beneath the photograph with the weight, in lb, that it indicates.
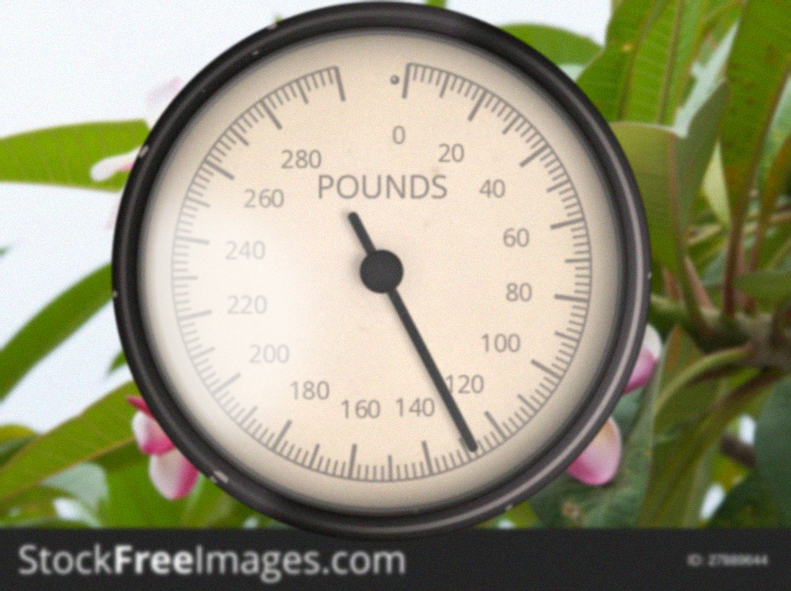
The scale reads 128 lb
